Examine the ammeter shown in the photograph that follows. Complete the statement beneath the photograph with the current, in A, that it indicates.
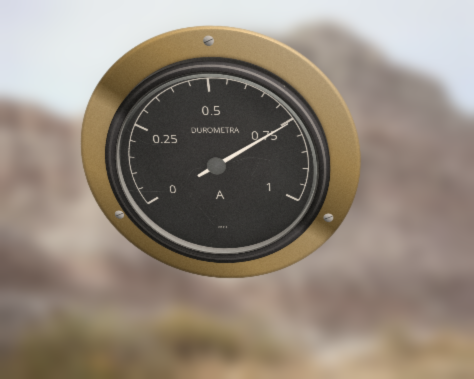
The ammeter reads 0.75 A
